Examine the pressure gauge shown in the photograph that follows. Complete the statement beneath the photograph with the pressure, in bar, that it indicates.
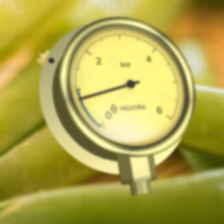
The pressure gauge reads 0.75 bar
